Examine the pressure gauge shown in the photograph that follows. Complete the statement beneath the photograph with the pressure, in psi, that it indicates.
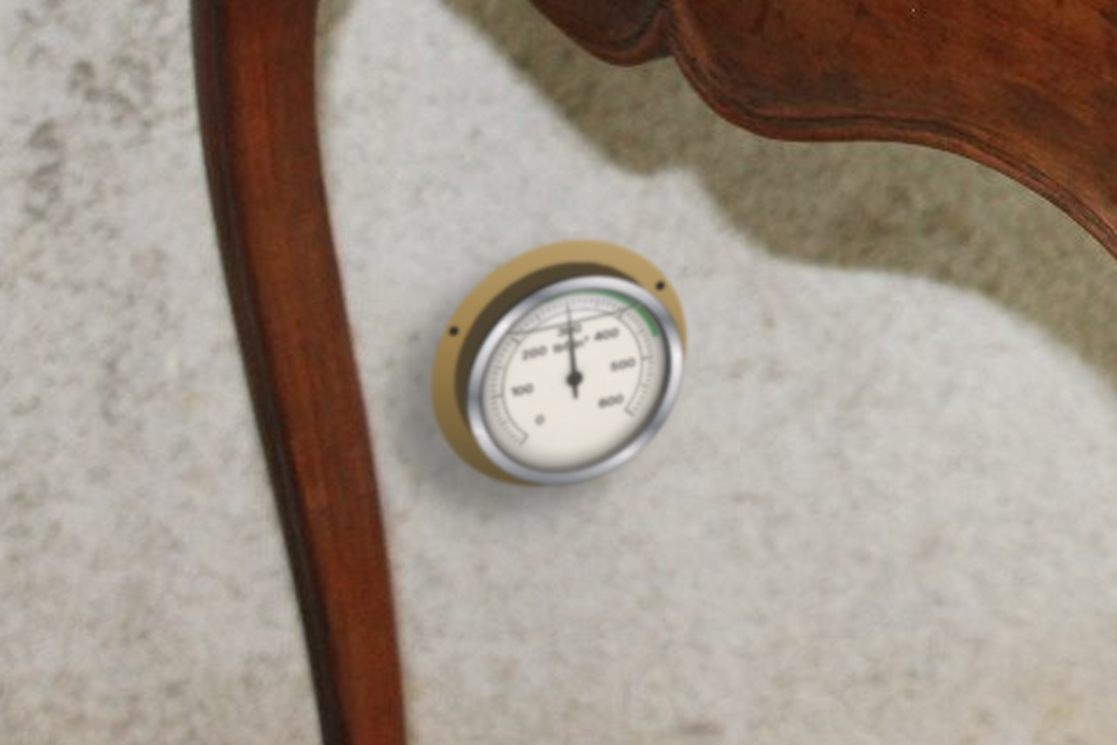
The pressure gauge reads 300 psi
